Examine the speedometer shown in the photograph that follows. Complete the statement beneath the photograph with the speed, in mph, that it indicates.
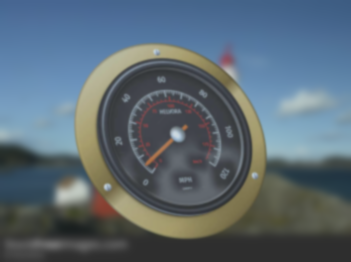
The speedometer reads 5 mph
